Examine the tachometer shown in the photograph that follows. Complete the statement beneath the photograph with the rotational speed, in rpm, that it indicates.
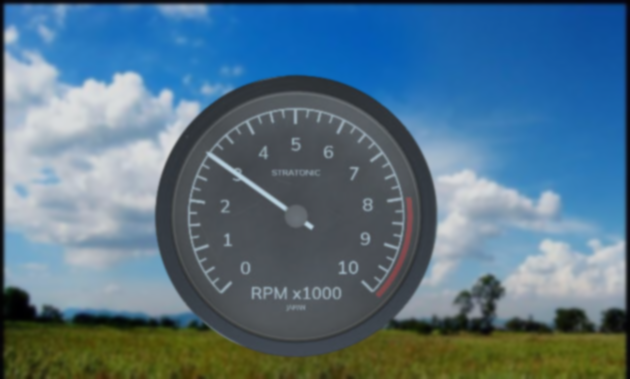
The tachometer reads 3000 rpm
